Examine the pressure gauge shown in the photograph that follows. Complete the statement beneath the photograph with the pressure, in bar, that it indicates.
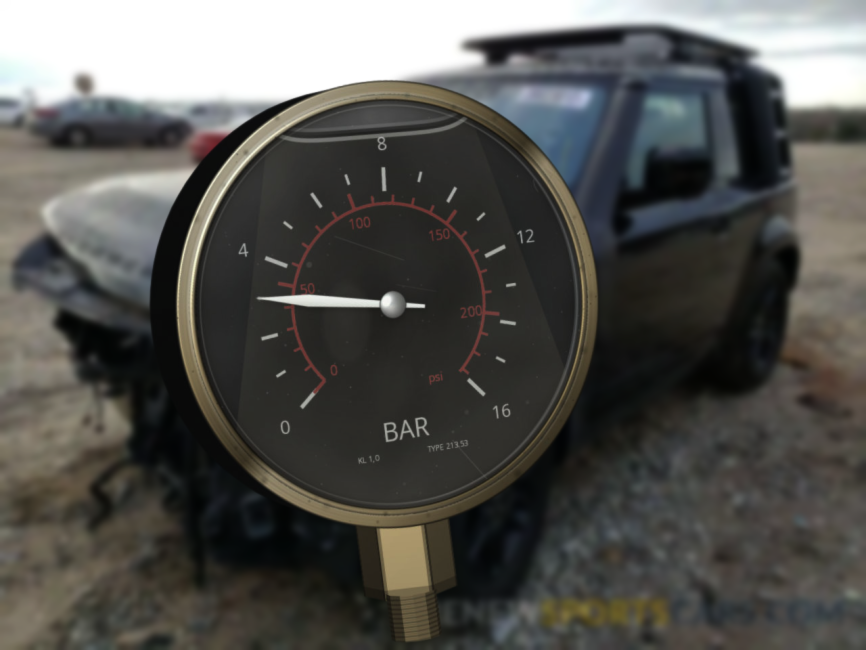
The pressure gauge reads 3 bar
